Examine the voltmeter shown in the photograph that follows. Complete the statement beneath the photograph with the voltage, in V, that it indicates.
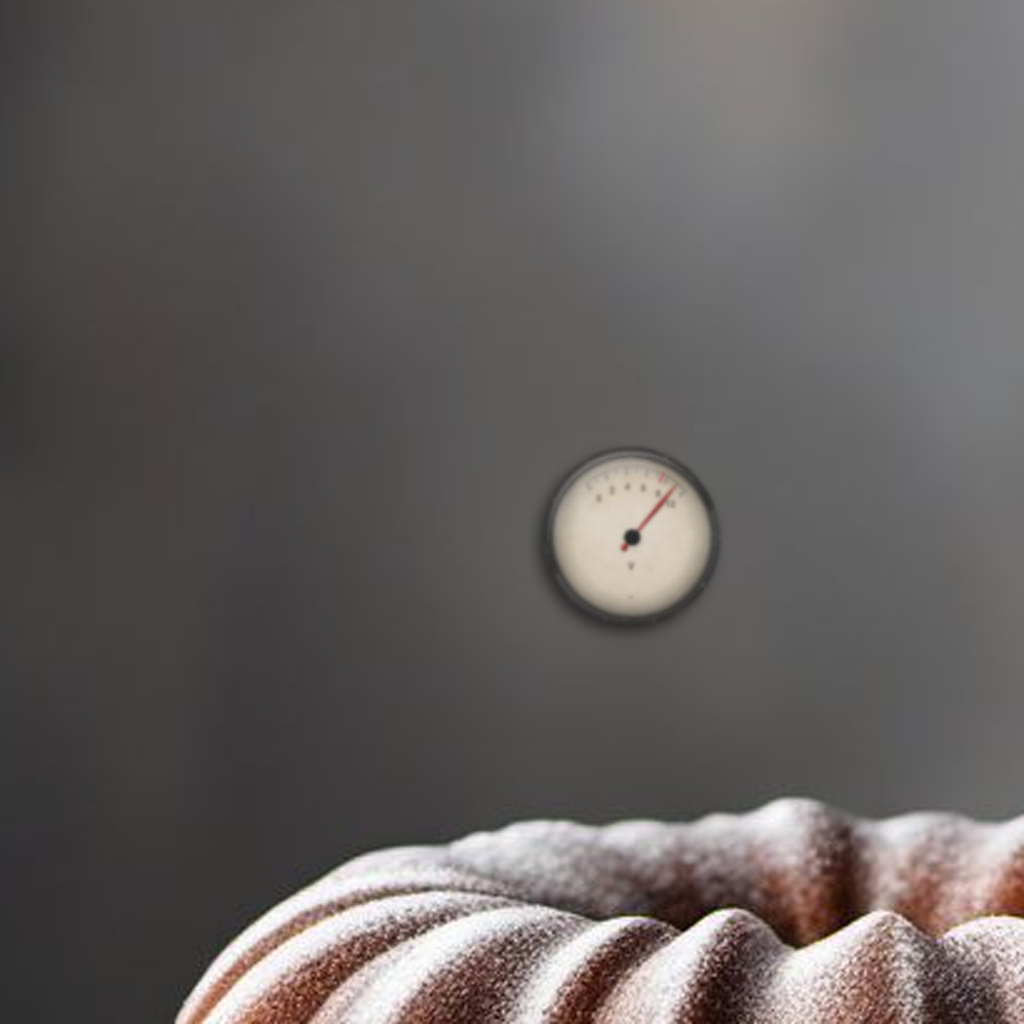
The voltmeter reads 9 V
